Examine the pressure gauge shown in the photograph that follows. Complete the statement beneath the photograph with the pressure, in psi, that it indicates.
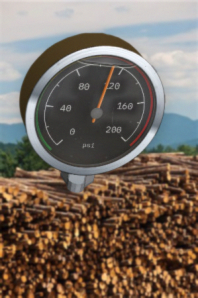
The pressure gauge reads 110 psi
